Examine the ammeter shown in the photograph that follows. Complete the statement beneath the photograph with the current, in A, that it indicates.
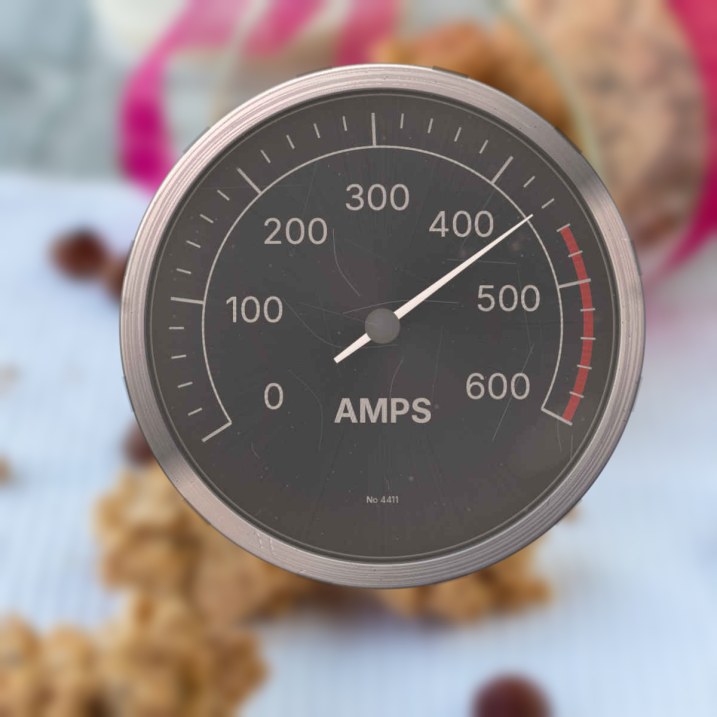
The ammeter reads 440 A
